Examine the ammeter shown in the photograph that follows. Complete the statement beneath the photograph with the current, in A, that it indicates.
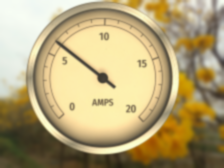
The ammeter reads 6 A
